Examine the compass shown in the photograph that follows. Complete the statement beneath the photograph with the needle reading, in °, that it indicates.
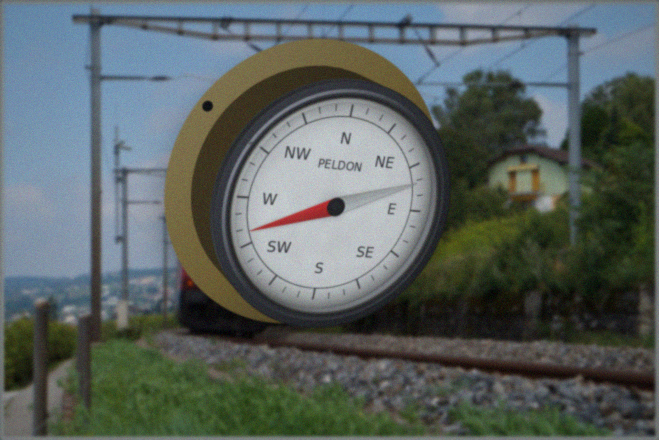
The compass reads 250 °
